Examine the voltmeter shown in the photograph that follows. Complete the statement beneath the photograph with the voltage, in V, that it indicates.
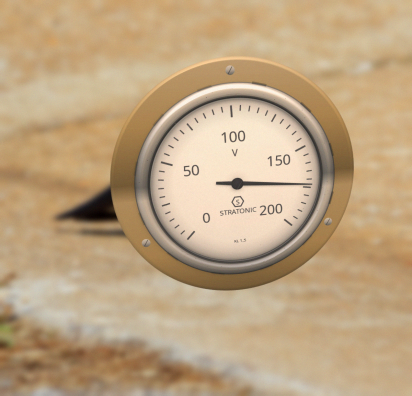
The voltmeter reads 172.5 V
